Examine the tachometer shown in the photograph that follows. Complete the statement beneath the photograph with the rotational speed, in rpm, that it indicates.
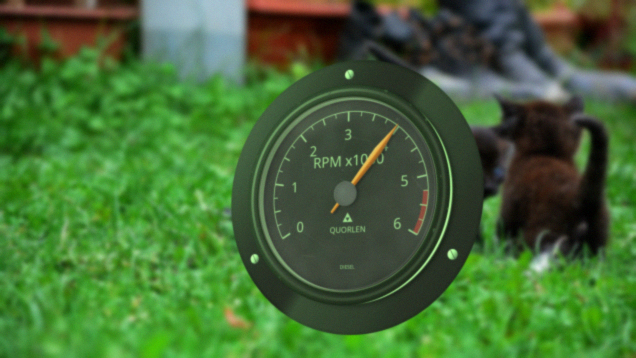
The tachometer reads 4000 rpm
